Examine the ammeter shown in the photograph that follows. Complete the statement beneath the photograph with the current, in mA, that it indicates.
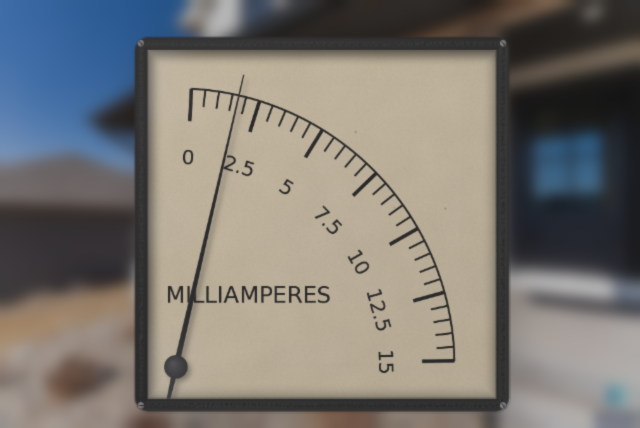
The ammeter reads 1.75 mA
